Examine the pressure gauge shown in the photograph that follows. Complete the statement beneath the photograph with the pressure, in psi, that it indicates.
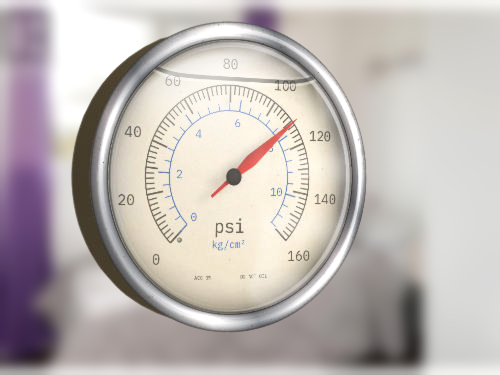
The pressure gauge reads 110 psi
